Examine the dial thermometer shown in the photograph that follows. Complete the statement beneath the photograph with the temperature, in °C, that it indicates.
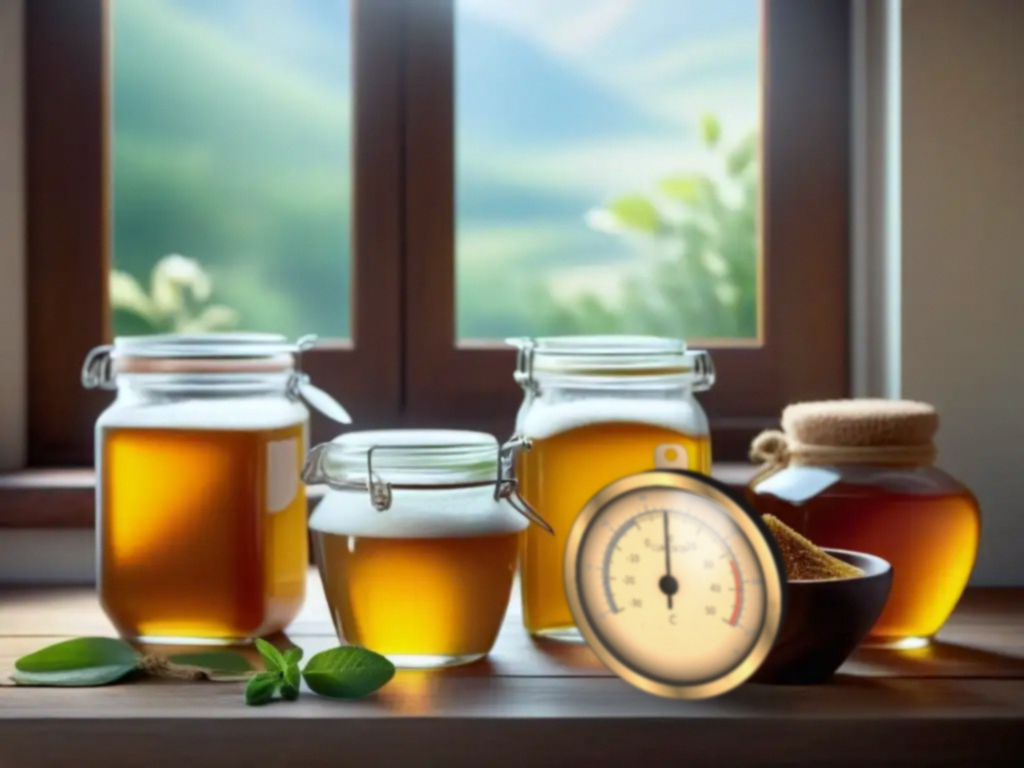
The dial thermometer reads 10 °C
